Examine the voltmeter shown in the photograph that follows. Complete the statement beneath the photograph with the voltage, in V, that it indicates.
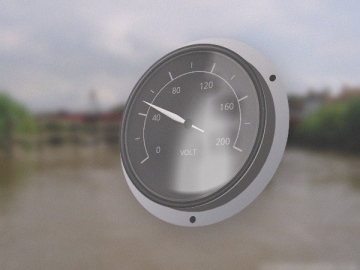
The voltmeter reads 50 V
